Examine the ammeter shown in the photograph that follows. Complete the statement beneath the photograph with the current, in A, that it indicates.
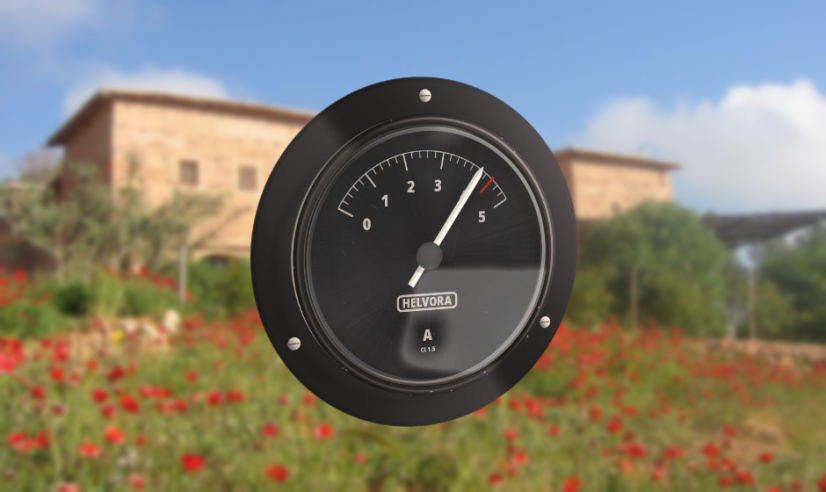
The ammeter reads 4 A
